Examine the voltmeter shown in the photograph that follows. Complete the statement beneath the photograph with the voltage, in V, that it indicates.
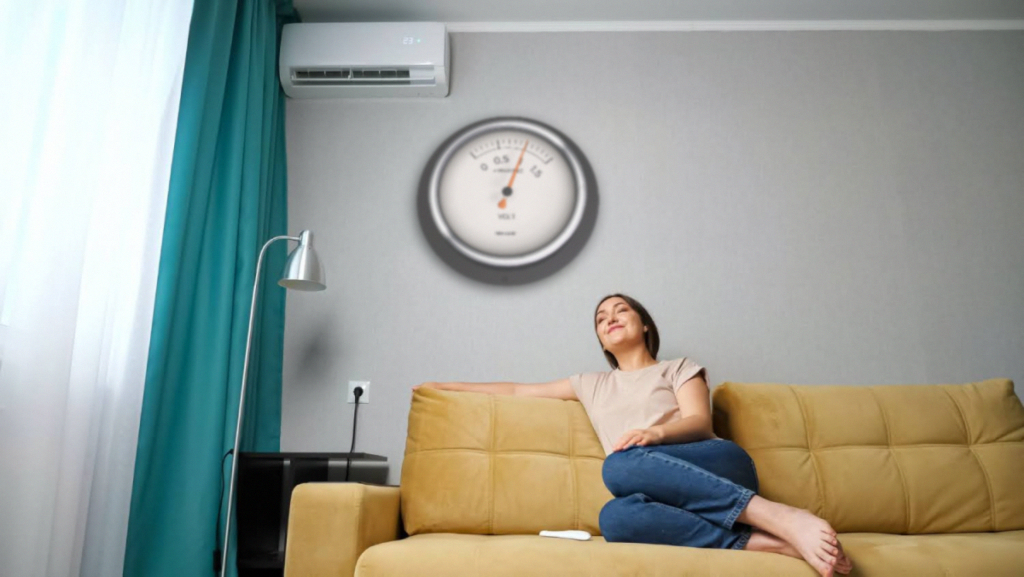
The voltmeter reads 1 V
